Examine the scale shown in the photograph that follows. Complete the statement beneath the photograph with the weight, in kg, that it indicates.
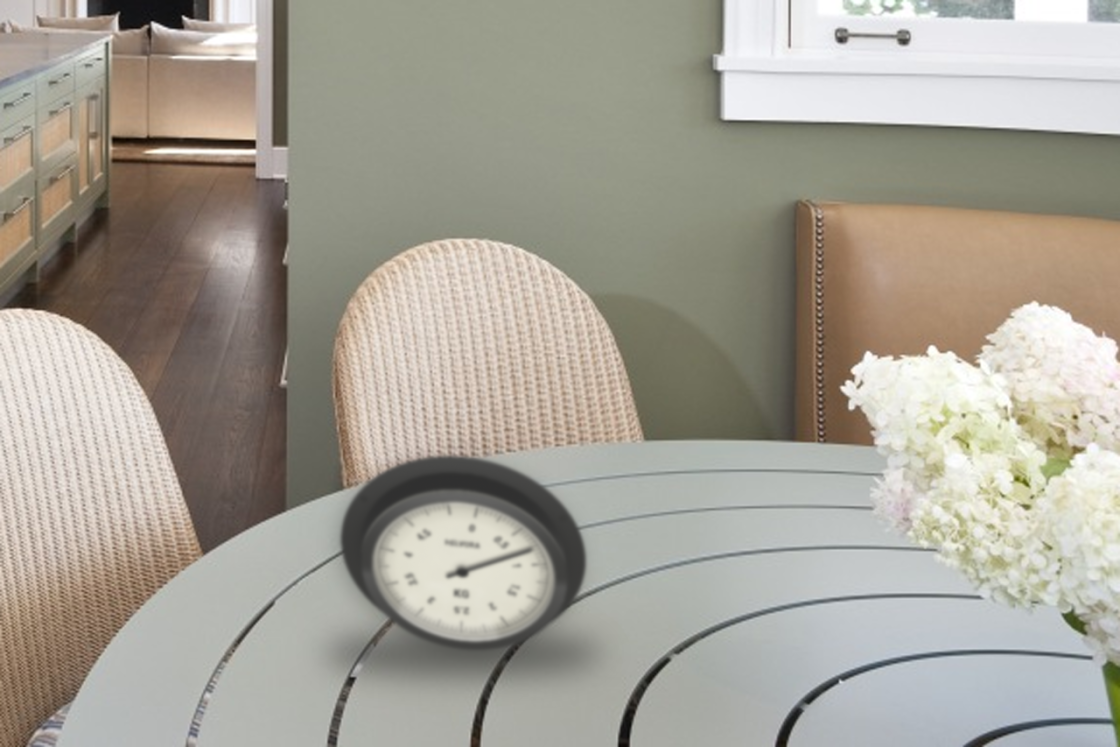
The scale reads 0.75 kg
